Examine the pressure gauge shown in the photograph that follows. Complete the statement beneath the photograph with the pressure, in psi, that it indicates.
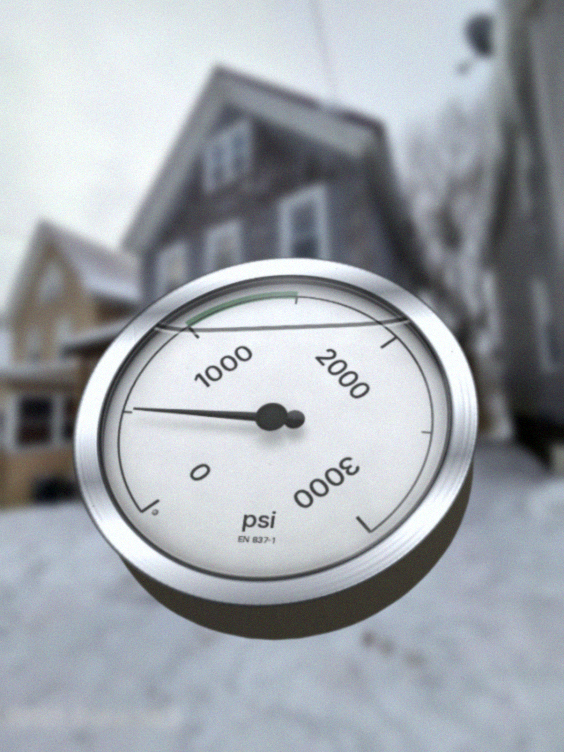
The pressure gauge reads 500 psi
